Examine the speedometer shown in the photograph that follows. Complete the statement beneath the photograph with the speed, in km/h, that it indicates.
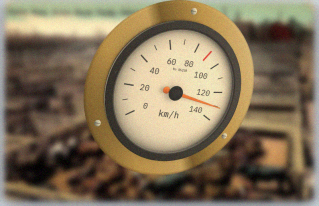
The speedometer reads 130 km/h
